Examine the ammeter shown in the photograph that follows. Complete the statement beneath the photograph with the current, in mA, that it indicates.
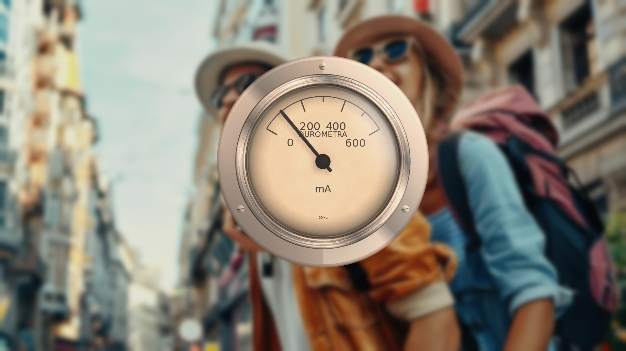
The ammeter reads 100 mA
